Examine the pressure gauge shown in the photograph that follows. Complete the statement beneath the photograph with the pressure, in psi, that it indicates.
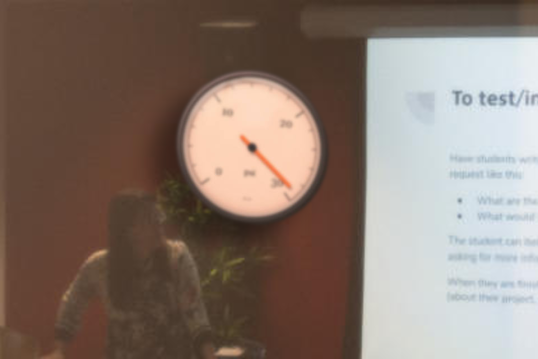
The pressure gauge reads 29 psi
